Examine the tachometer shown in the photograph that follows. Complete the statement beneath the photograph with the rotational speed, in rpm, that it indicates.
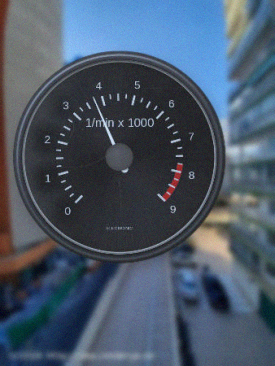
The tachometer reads 3750 rpm
